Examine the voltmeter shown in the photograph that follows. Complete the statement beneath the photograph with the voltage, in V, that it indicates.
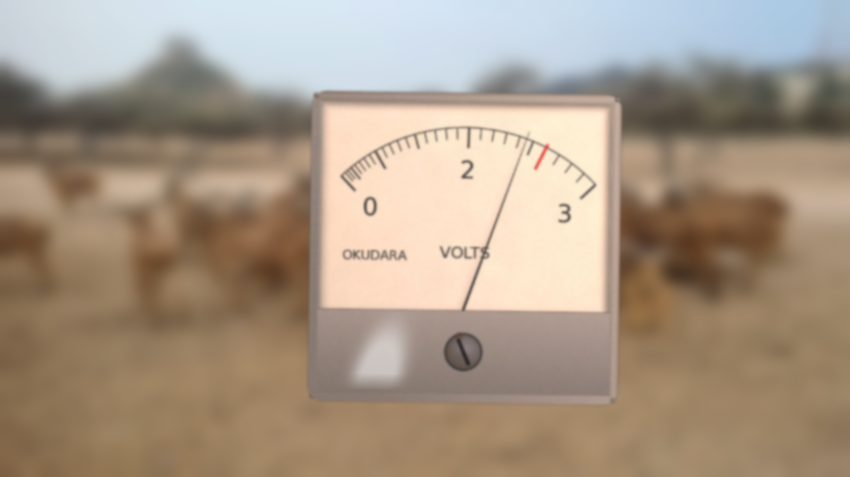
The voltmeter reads 2.45 V
